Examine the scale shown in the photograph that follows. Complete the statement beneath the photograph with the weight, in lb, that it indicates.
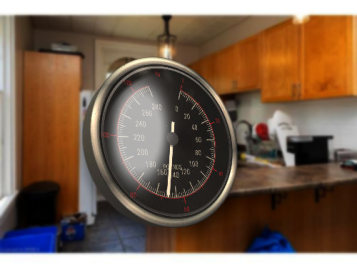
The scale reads 150 lb
